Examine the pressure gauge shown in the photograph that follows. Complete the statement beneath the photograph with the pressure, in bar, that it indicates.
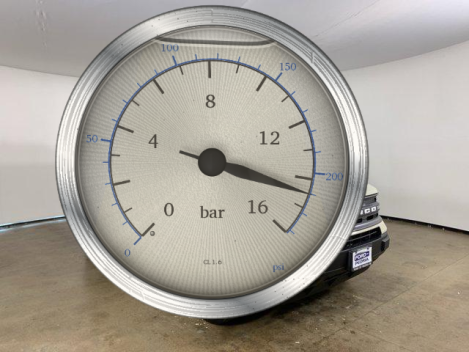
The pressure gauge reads 14.5 bar
